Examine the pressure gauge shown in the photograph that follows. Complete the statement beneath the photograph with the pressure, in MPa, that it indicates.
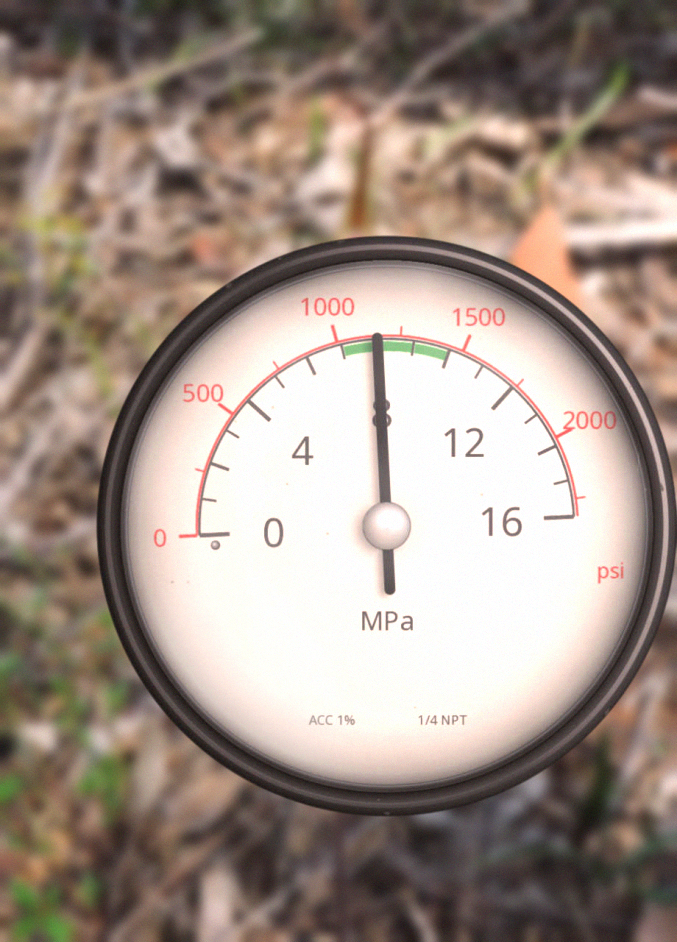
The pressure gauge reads 8 MPa
